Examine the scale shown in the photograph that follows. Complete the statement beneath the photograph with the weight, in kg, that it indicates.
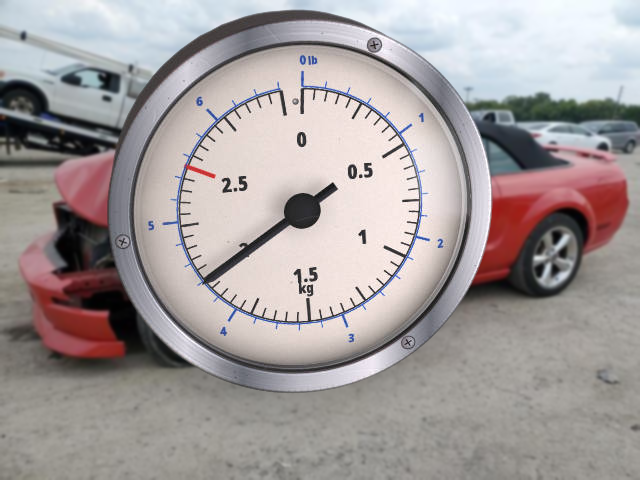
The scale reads 2 kg
